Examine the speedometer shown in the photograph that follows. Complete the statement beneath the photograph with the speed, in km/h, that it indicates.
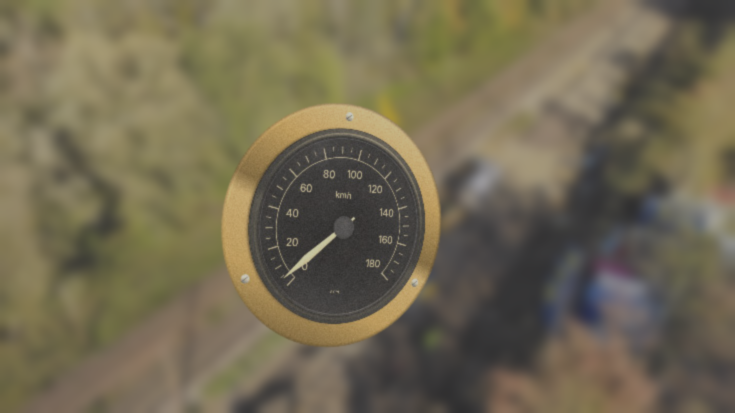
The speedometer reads 5 km/h
